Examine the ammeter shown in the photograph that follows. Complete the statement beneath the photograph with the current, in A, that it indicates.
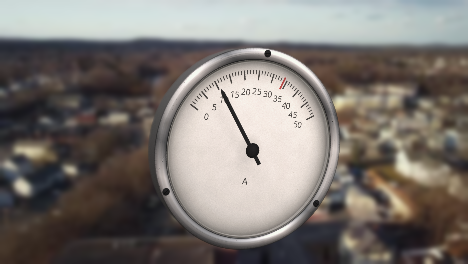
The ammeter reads 10 A
